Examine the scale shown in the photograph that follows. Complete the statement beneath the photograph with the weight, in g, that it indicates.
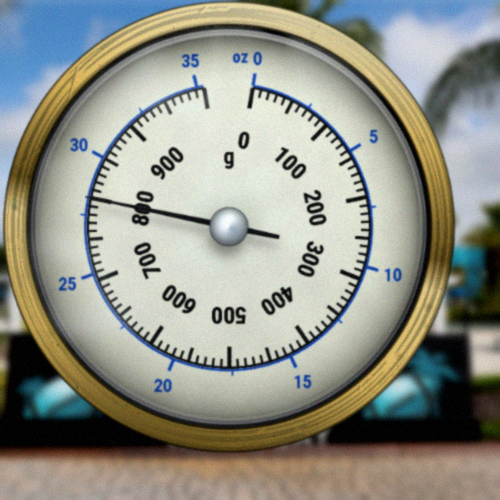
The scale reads 800 g
